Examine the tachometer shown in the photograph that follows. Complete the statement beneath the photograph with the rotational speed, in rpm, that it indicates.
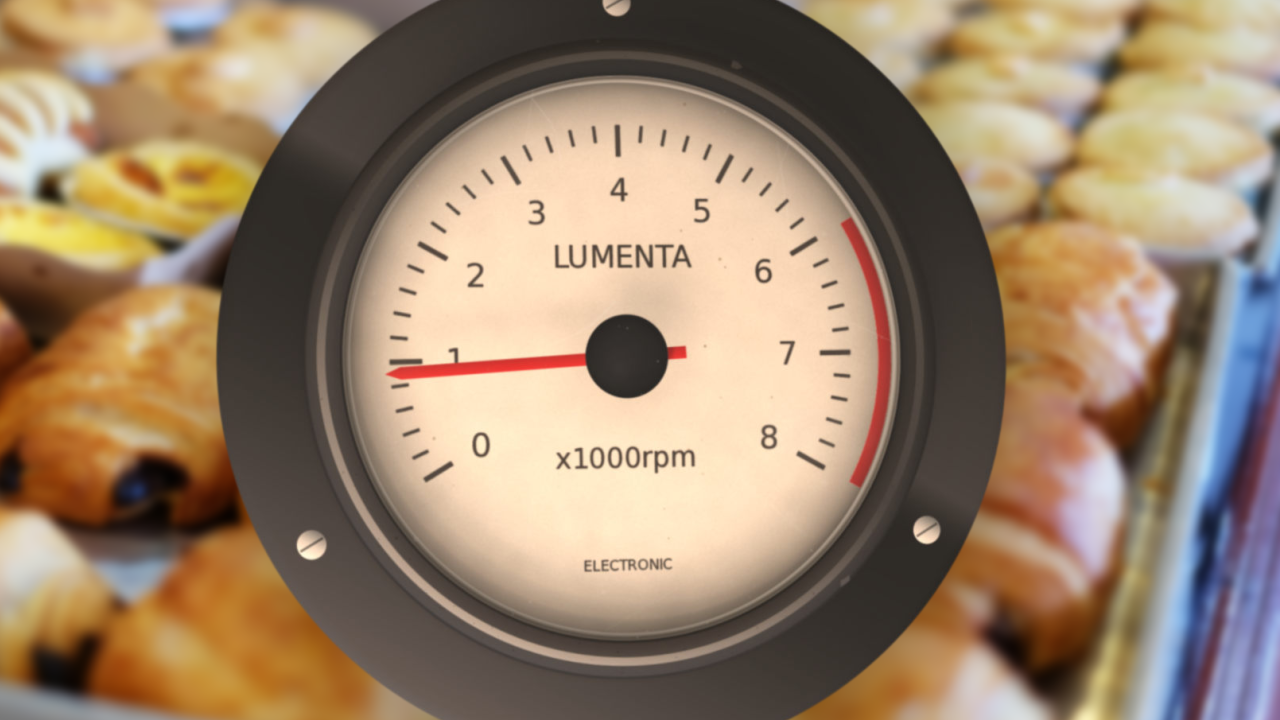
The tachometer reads 900 rpm
